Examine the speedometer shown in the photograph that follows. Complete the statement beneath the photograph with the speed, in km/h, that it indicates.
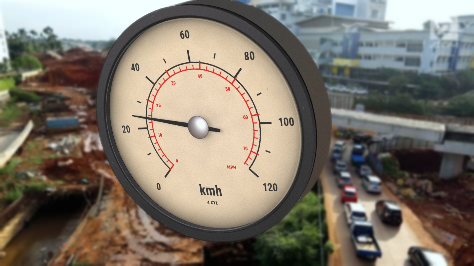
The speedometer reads 25 km/h
